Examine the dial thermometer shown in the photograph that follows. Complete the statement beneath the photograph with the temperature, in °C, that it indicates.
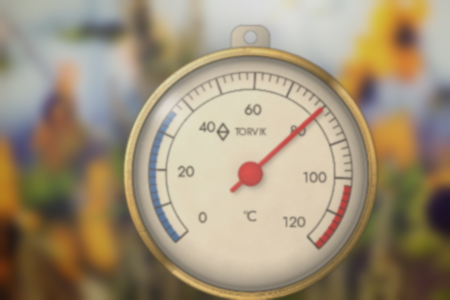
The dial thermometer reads 80 °C
